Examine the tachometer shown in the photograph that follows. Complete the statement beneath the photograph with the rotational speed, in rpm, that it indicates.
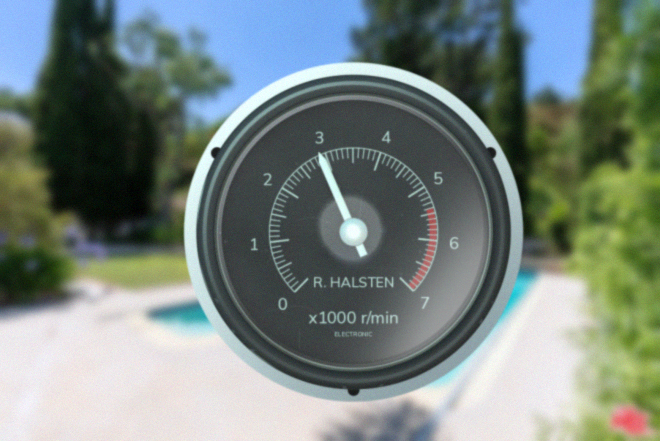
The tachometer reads 2900 rpm
